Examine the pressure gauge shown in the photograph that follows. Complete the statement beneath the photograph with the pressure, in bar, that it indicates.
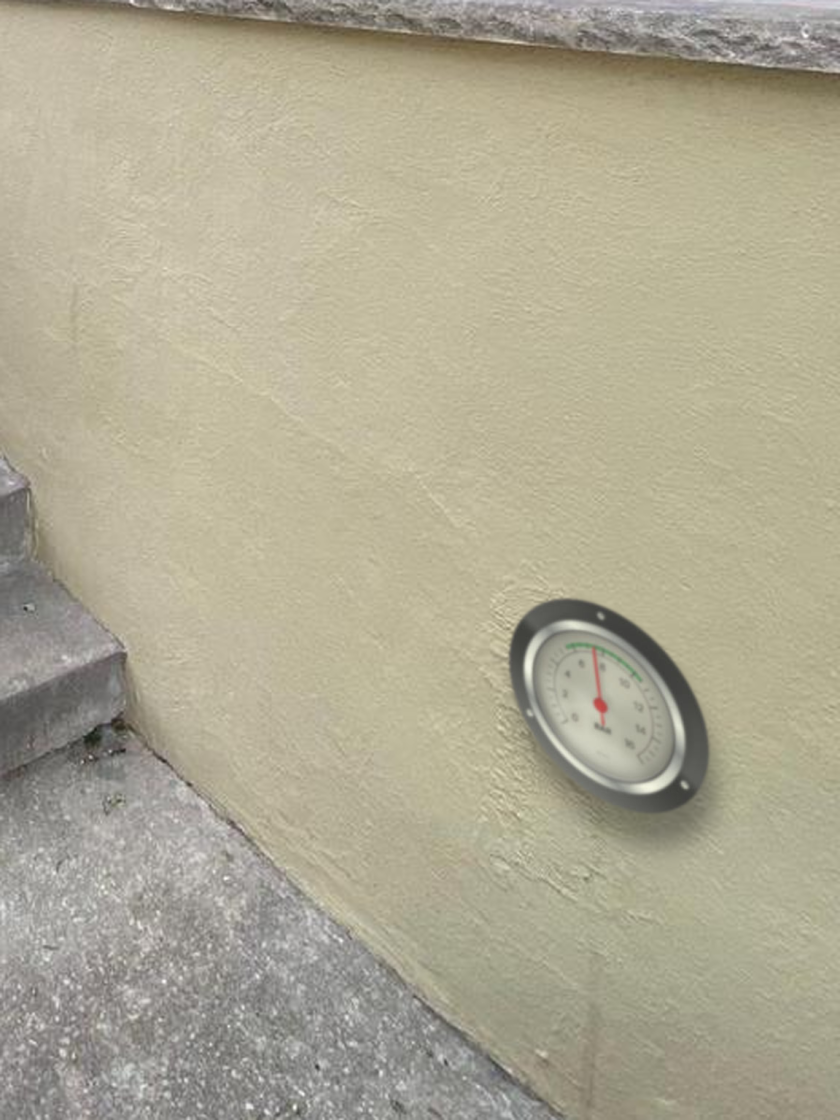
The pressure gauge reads 7.5 bar
